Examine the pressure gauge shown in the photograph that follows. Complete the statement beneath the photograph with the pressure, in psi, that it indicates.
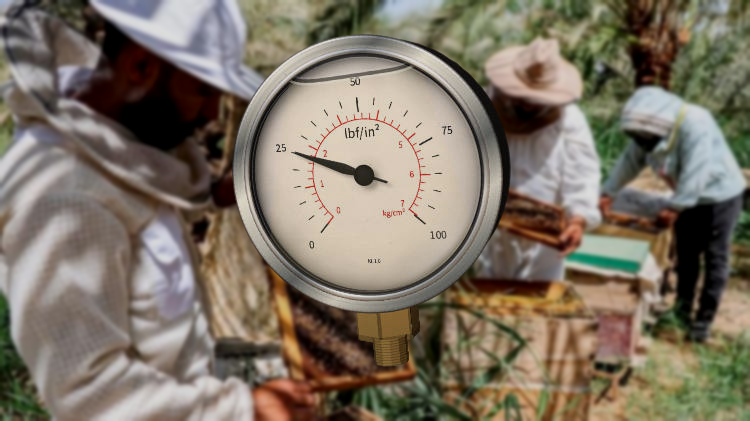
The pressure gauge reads 25 psi
